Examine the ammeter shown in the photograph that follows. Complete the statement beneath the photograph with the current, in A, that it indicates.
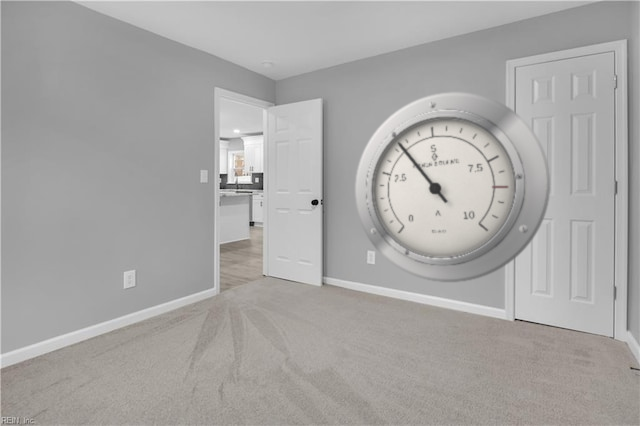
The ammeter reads 3.75 A
